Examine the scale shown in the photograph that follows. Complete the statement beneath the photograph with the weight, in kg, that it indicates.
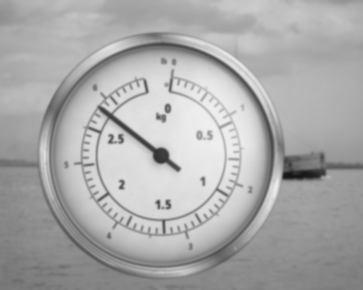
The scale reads 2.65 kg
